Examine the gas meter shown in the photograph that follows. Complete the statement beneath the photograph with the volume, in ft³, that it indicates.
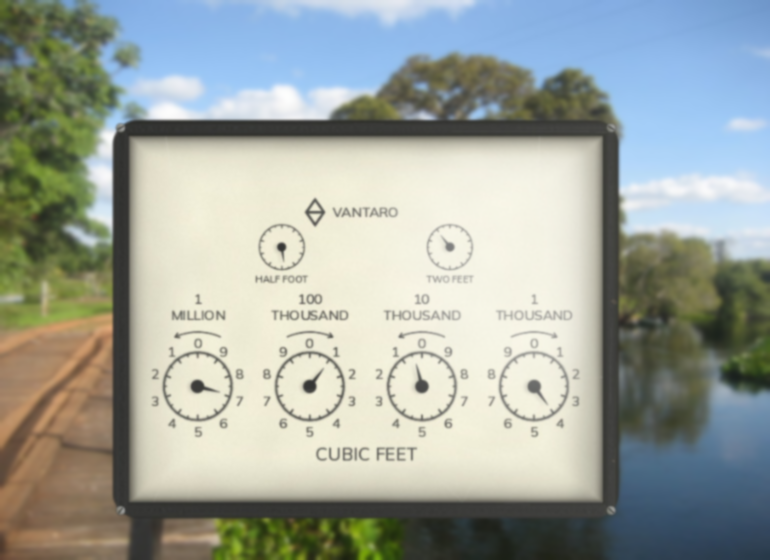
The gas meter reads 710400 ft³
